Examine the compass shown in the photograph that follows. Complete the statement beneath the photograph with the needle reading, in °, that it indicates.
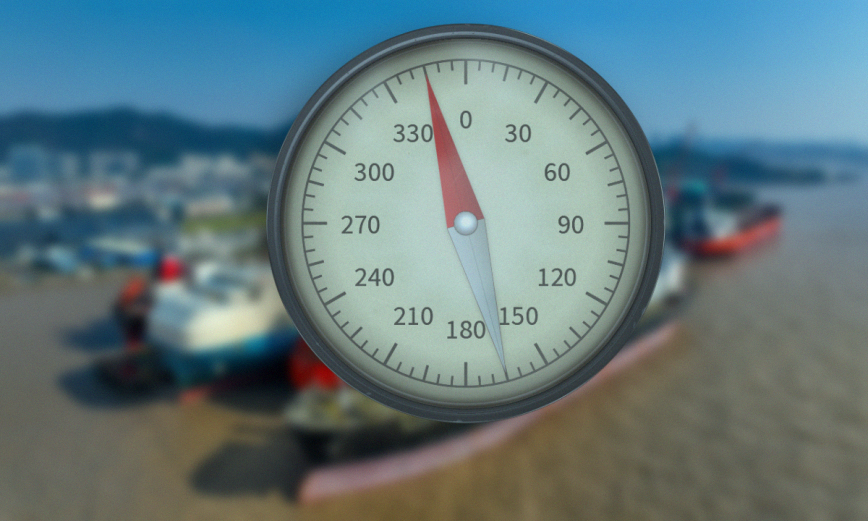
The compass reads 345 °
